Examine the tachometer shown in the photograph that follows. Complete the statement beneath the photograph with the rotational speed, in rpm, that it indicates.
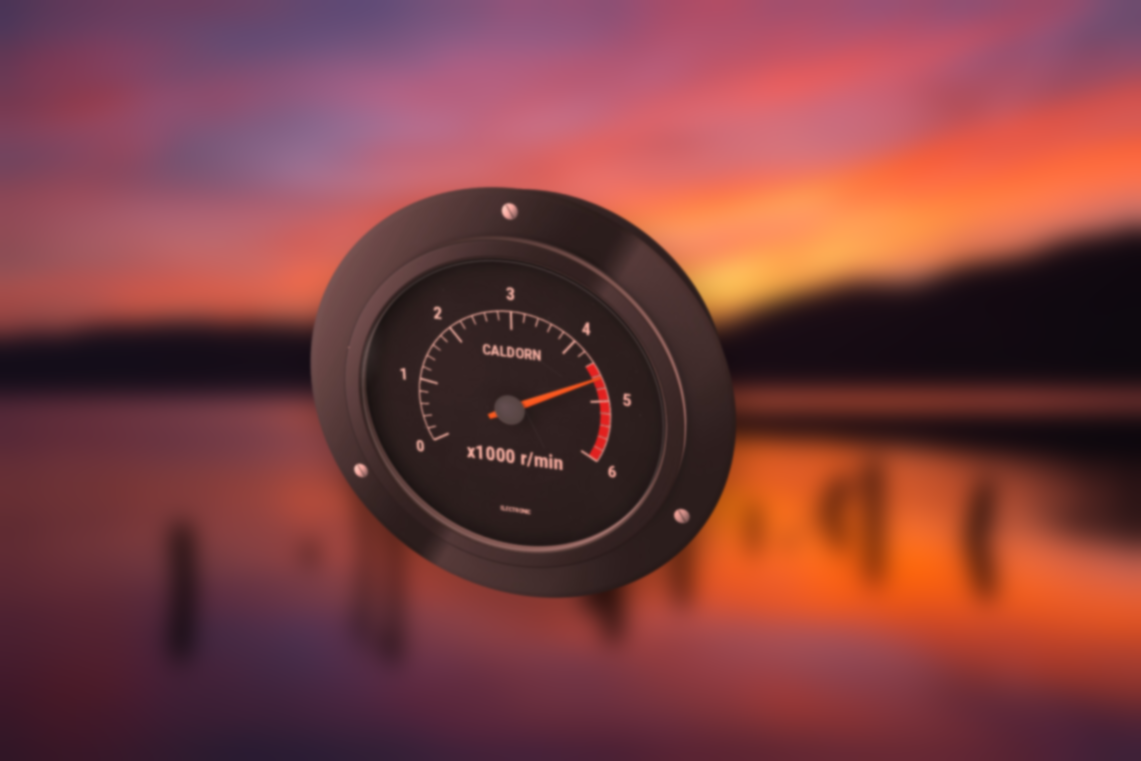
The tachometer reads 4600 rpm
